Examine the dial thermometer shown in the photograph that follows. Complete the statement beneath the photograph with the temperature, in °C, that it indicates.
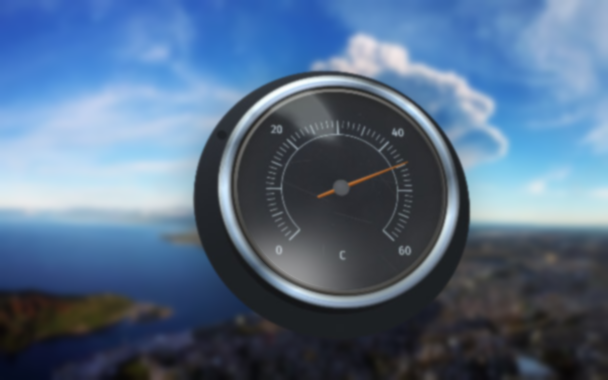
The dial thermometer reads 45 °C
